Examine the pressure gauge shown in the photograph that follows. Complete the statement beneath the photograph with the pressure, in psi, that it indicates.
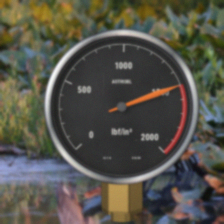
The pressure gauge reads 1500 psi
